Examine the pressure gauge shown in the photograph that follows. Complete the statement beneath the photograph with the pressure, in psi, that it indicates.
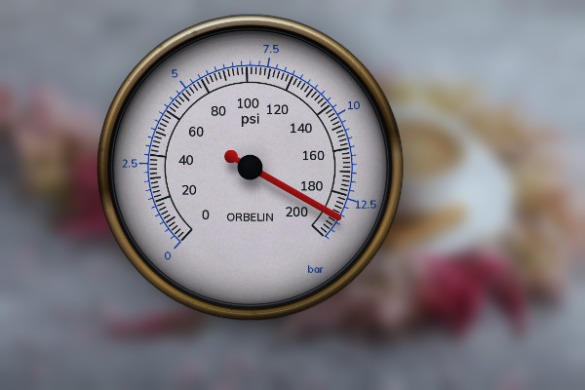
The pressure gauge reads 190 psi
